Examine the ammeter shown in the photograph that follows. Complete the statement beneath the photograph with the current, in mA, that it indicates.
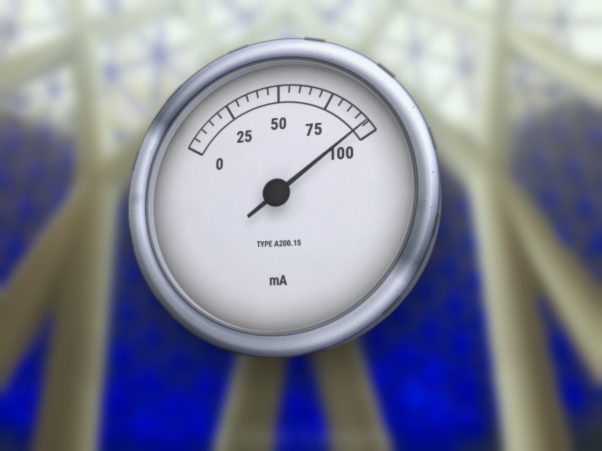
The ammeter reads 95 mA
